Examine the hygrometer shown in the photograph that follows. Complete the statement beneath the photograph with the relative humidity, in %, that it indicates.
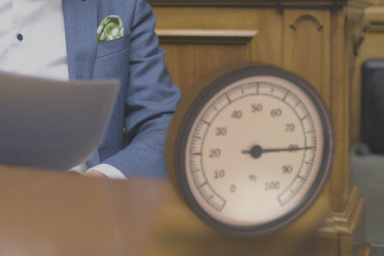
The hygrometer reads 80 %
